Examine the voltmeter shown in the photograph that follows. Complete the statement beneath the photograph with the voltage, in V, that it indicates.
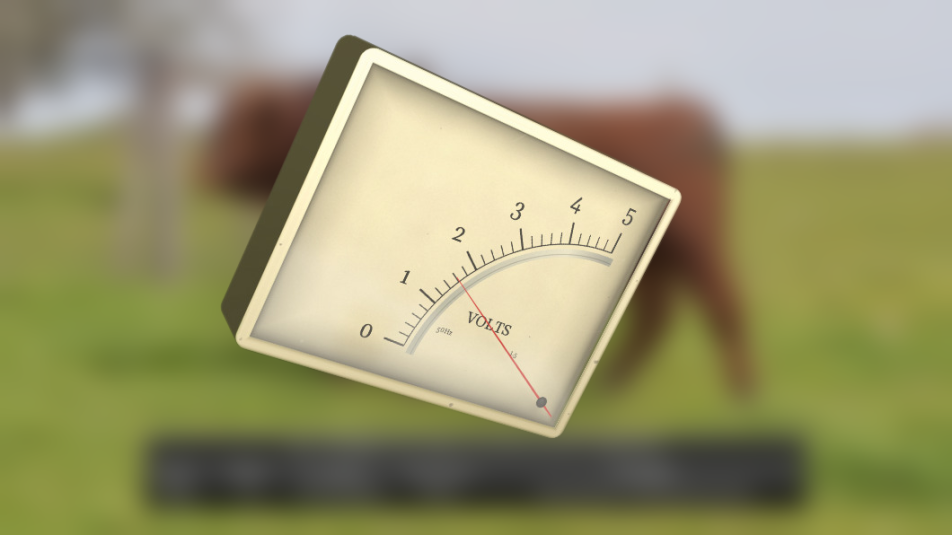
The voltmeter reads 1.6 V
